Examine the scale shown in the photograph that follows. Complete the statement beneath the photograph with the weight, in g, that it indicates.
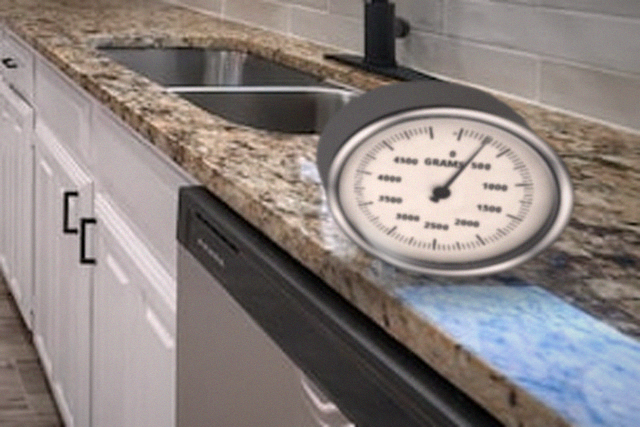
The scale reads 250 g
